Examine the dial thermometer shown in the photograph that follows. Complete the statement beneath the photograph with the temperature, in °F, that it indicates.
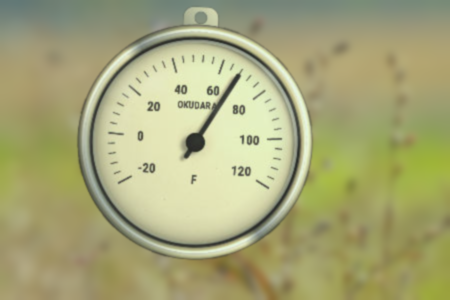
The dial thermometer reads 68 °F
